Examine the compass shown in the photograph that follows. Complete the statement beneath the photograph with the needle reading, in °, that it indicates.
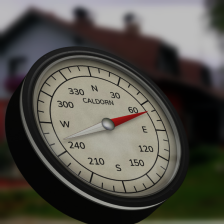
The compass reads 70 °
